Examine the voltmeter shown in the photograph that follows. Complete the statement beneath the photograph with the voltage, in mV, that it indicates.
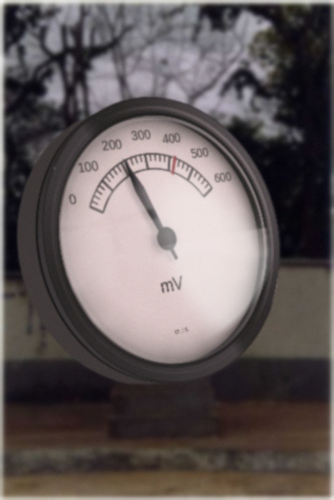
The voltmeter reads 200 mV
